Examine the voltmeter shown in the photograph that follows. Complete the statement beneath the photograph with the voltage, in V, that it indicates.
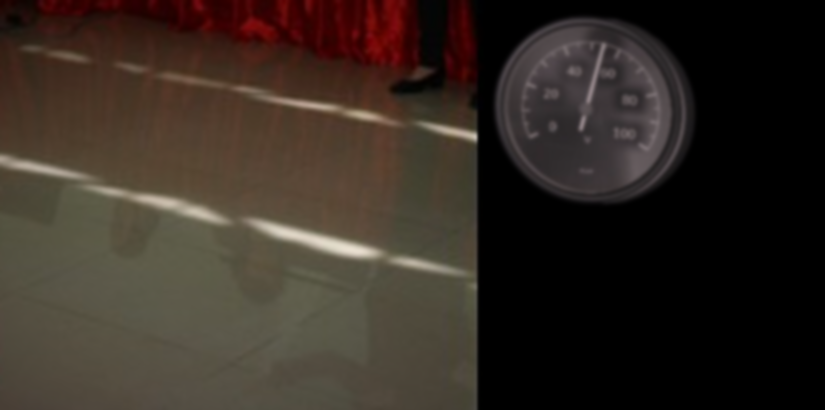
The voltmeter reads 55 V
